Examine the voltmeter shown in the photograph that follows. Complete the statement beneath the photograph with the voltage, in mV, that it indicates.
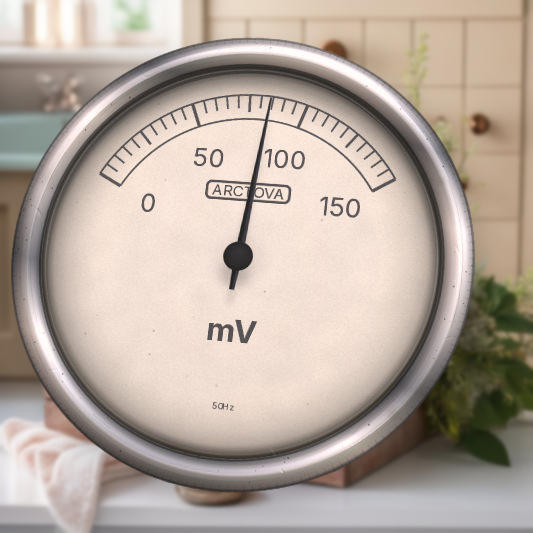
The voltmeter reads 85 mV
